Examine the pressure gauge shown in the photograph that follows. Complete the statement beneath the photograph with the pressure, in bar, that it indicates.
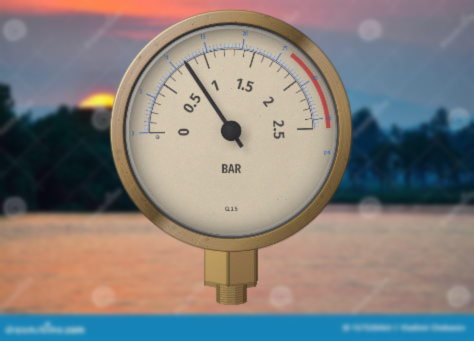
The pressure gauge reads 0.8 bar
